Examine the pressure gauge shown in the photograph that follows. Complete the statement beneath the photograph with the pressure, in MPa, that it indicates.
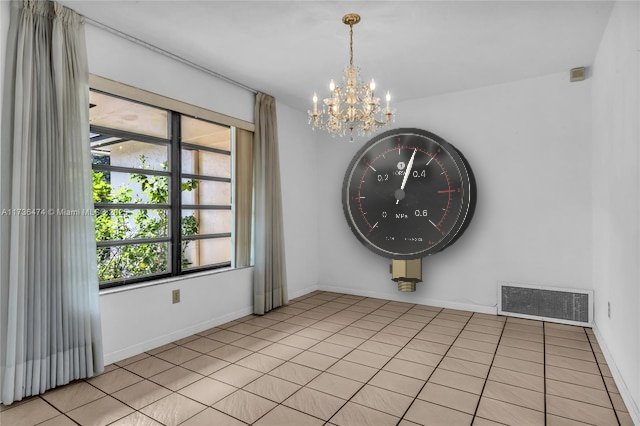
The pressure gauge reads 0.35 MPa
